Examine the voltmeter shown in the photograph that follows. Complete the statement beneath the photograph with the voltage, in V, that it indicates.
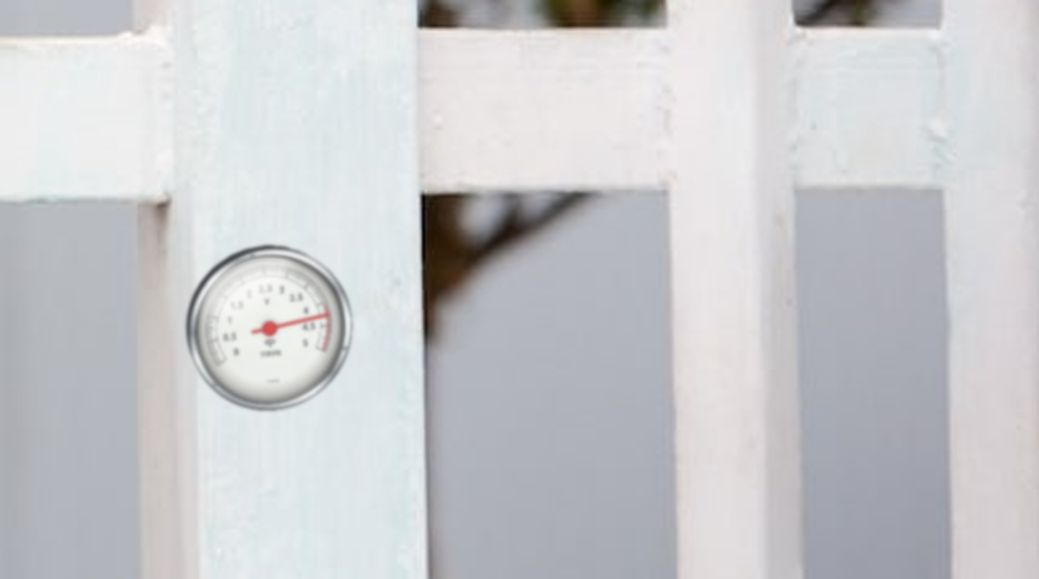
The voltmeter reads 4.25 V
